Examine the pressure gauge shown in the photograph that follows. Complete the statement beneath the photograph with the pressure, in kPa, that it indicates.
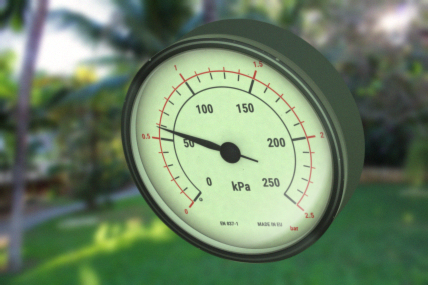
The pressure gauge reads 60 kPa
